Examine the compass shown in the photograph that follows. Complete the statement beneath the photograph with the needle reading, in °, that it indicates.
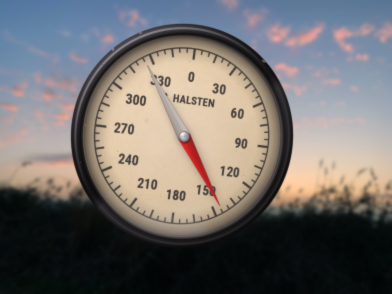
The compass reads 145 °
